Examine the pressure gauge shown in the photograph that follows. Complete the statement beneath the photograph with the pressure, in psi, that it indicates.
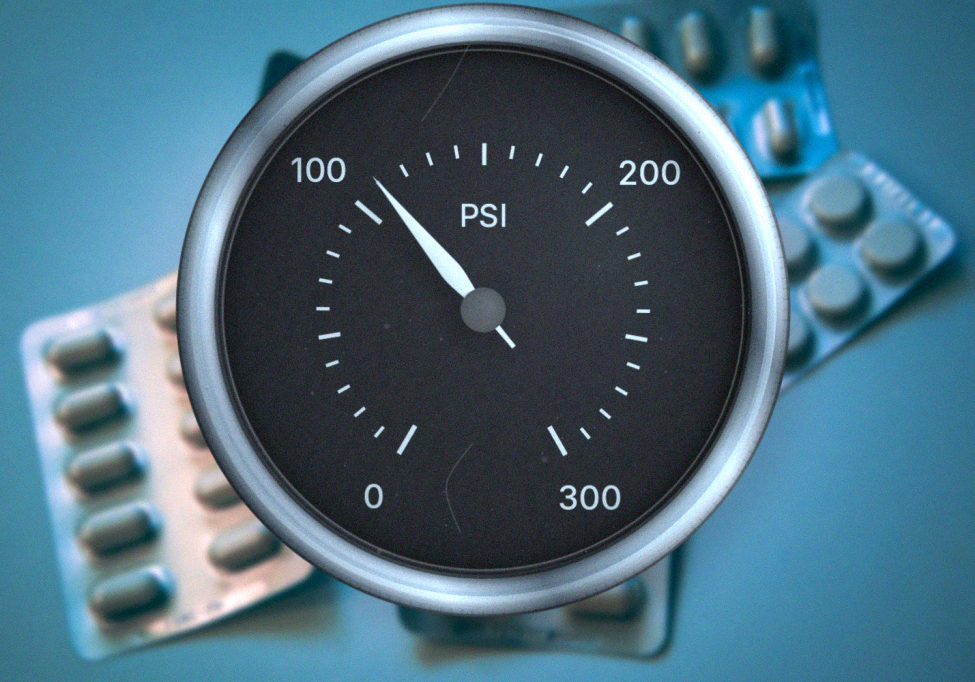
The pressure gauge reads 110 psi
